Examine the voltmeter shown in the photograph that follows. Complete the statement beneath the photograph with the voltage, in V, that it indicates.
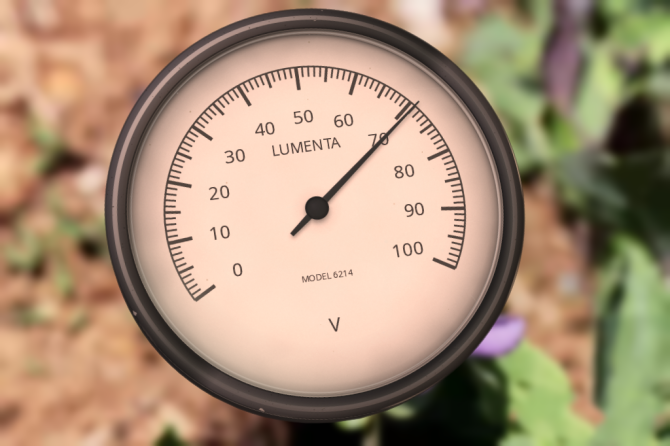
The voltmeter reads 71 V
